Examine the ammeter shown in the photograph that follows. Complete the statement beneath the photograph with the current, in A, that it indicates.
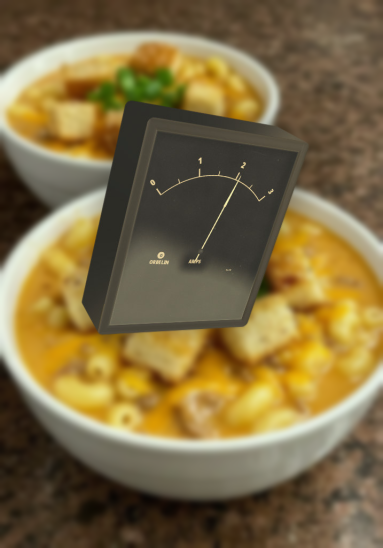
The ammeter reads 2 A
